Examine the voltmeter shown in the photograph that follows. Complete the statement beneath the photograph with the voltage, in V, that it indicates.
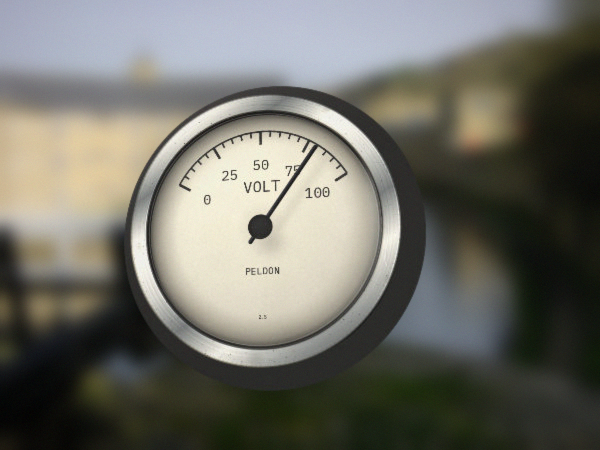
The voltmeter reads 80 V
